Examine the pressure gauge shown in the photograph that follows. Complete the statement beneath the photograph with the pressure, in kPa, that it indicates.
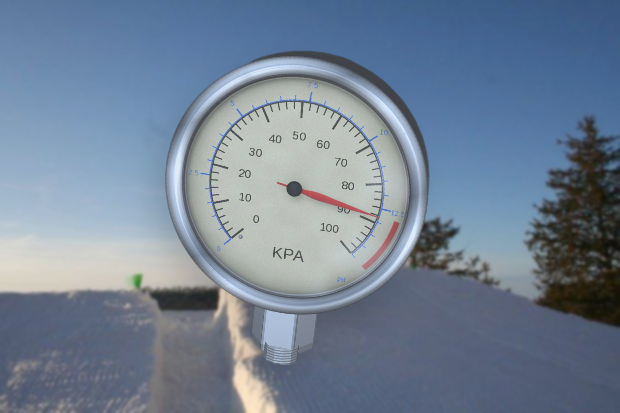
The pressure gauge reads 88 kPa
